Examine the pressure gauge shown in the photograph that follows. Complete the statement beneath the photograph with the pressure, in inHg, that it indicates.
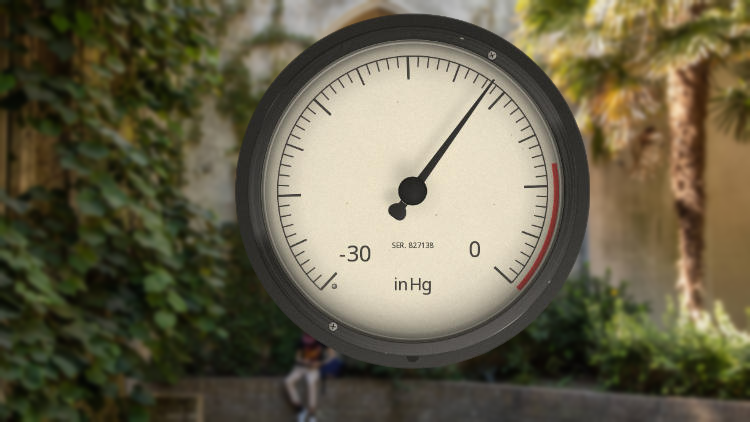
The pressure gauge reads -10.75 inHg
